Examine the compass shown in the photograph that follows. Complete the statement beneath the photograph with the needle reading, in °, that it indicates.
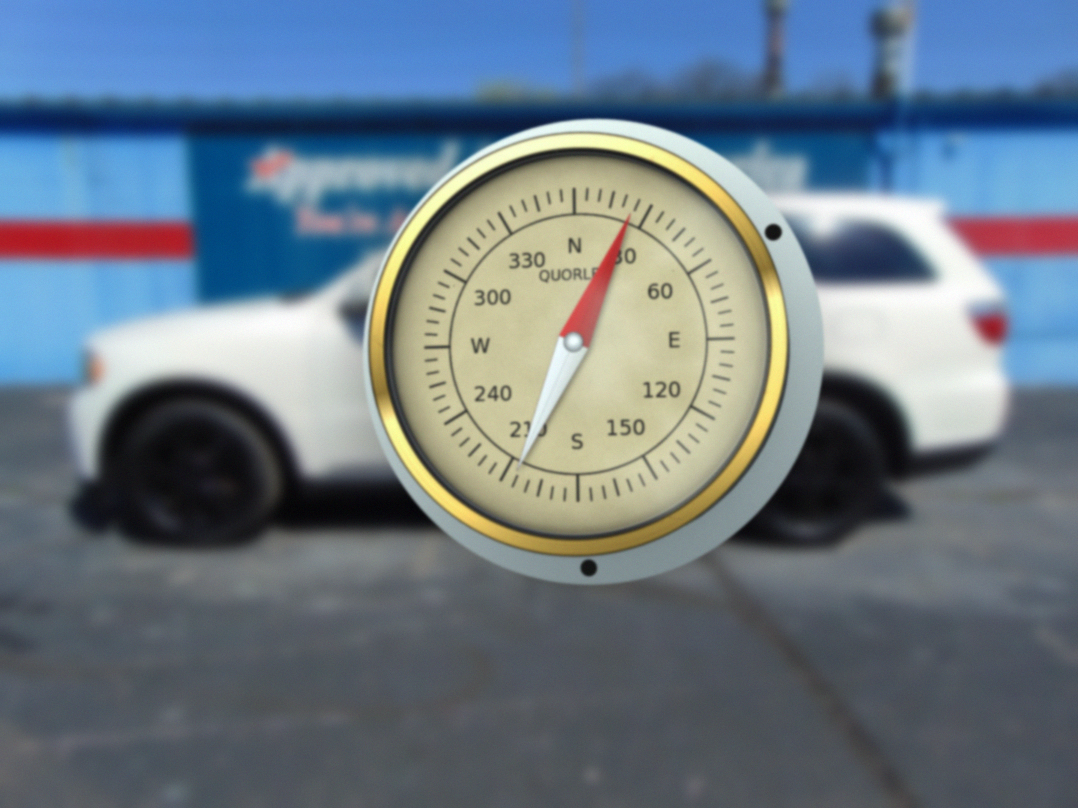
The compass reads 25 °
